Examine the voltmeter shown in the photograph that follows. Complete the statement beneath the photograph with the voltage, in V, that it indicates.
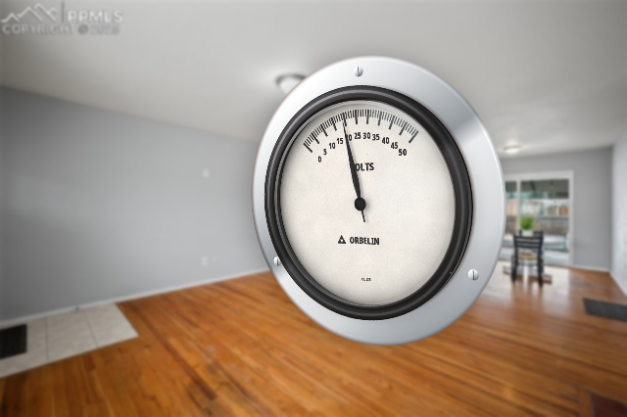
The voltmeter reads 20 V
